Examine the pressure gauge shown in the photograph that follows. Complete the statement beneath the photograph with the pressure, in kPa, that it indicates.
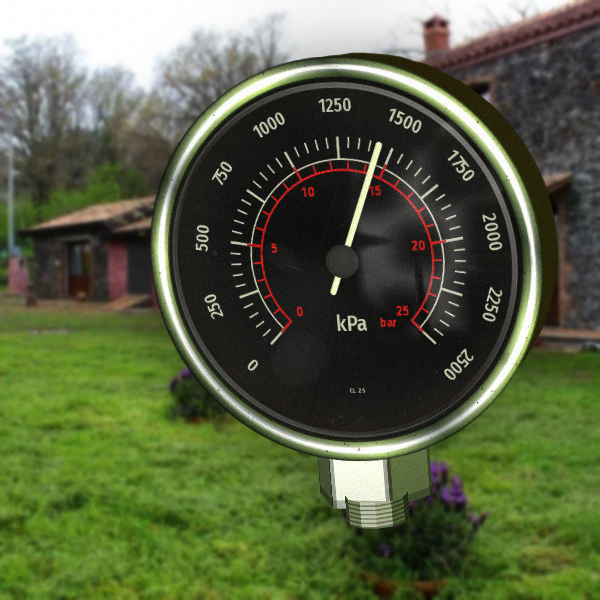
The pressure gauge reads 1450 kPa
